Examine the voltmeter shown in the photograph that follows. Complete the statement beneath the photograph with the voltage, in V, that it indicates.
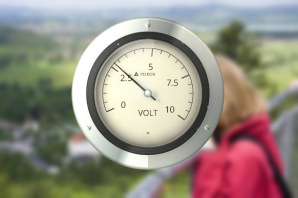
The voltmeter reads 2.75 V
